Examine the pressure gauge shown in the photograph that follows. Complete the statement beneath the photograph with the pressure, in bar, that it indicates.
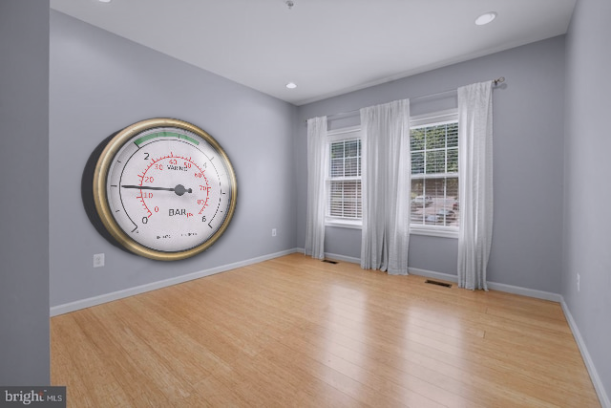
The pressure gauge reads 1 bar
